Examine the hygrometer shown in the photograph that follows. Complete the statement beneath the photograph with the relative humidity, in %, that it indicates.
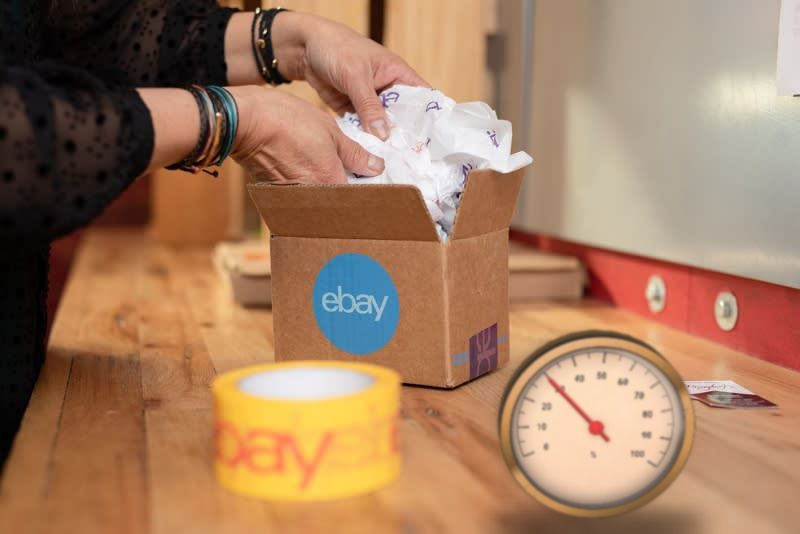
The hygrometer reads 30 %
